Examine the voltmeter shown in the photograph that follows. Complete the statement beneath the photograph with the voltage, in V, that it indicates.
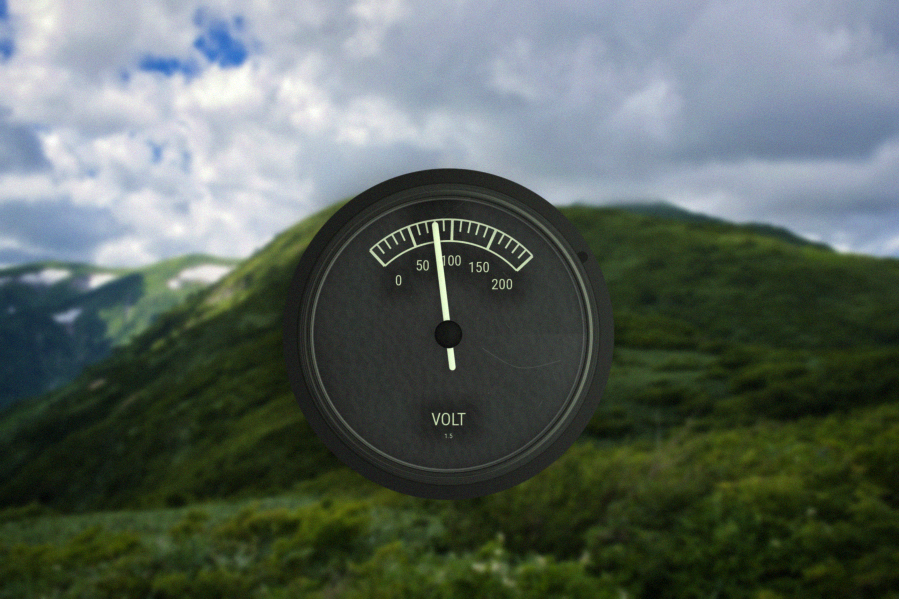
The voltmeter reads 80 V
